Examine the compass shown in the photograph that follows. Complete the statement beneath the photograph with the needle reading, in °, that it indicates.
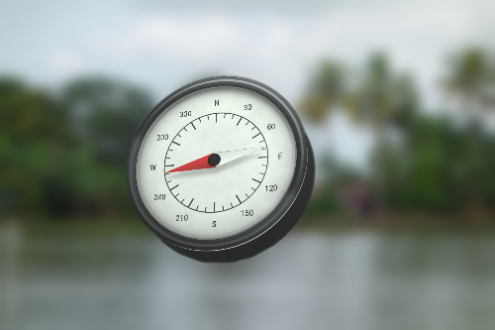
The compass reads 260 °
